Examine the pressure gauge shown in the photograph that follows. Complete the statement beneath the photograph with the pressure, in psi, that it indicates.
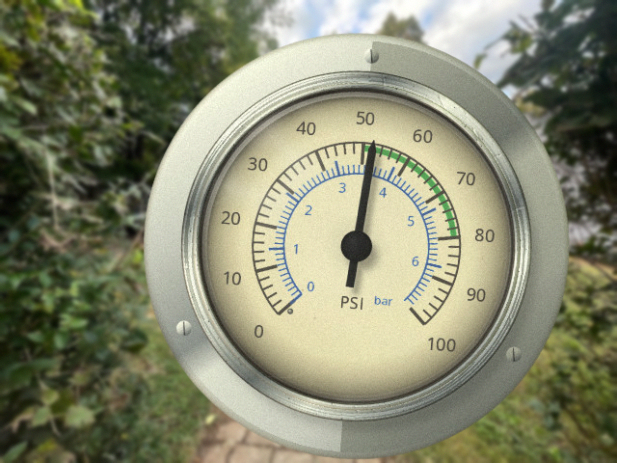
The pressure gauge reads 52 psi
